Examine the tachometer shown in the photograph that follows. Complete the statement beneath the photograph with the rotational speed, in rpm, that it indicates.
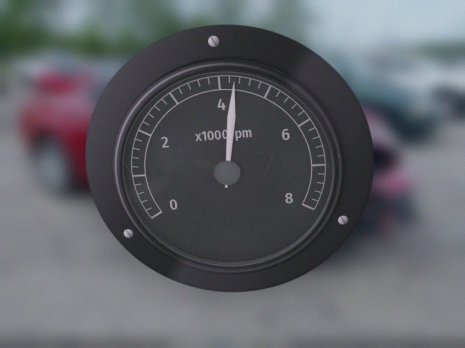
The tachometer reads 4300 rpm
